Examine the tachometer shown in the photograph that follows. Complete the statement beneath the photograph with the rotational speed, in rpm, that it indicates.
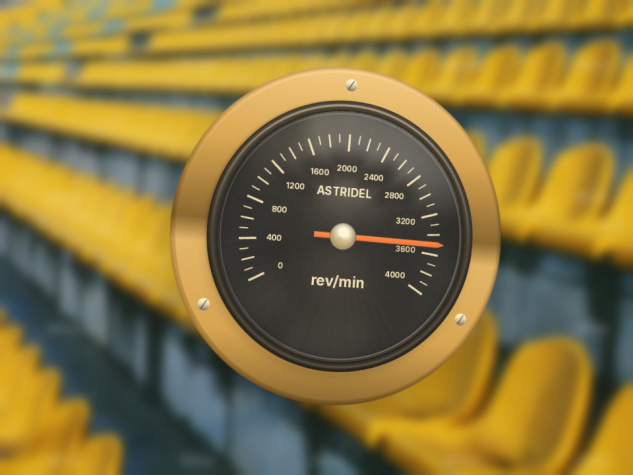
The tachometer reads 3500 rpm
